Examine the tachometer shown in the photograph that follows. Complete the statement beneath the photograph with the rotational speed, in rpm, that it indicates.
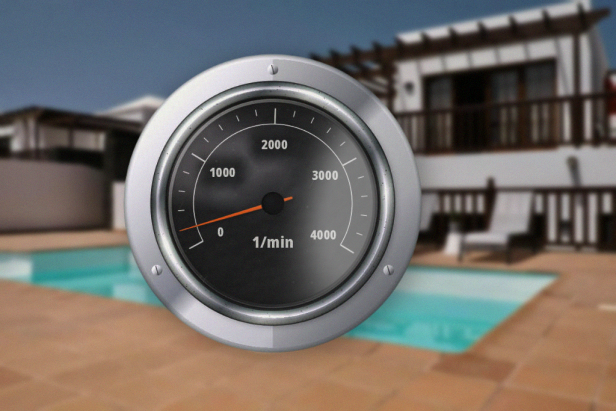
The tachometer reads 200 rpm
